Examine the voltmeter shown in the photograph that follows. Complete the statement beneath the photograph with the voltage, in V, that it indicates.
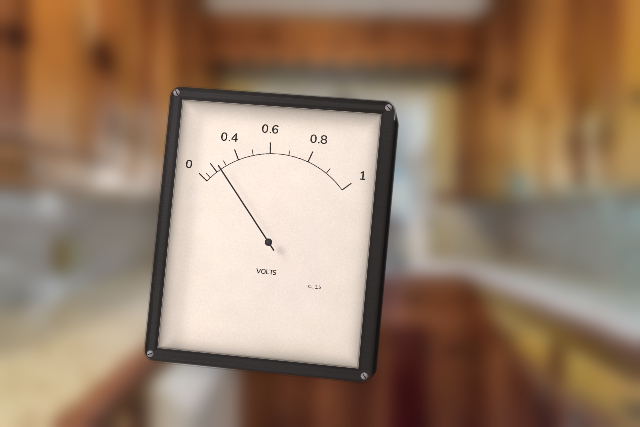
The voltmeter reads 0.25 V
